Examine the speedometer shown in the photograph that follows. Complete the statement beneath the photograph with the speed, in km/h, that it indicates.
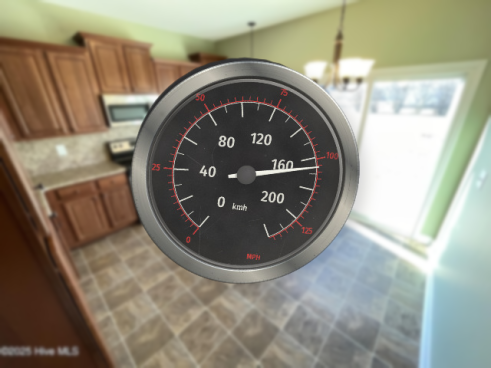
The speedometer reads 165 km/h
